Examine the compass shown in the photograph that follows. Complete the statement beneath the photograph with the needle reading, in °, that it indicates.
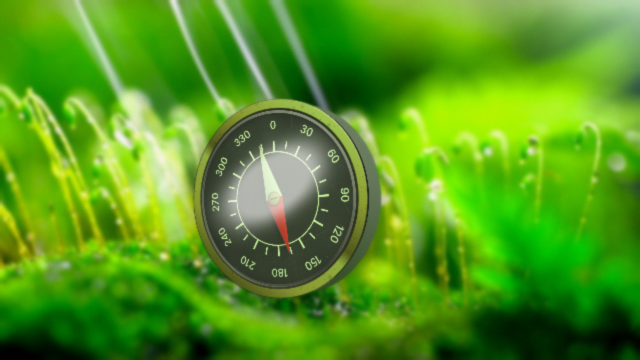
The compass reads 165 °
